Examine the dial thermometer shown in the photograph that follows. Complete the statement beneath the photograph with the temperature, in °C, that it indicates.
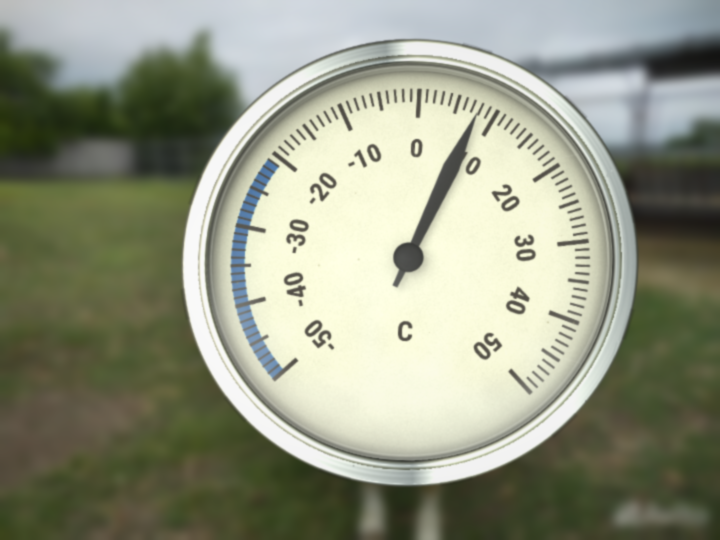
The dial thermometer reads 8 °C
